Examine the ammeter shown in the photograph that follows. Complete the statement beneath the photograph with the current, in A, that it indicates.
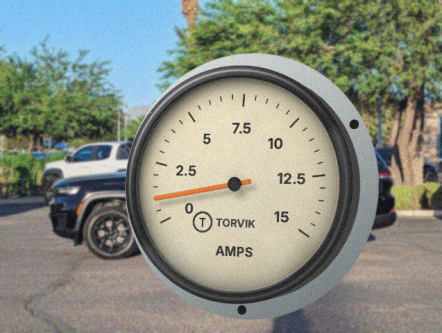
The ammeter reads 1 A
